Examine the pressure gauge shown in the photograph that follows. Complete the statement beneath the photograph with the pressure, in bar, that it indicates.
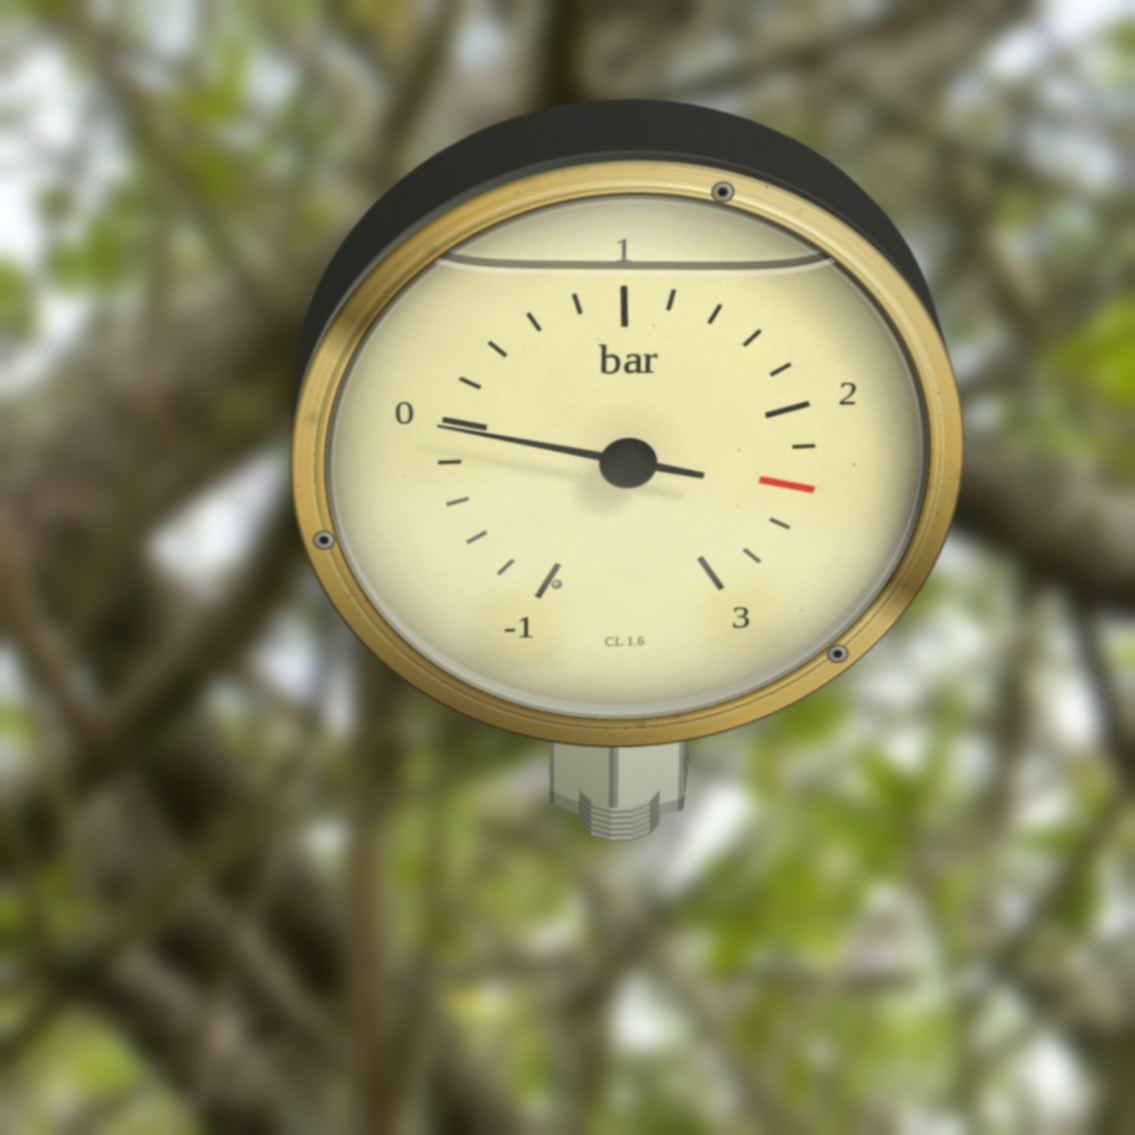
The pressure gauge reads 0 bar
